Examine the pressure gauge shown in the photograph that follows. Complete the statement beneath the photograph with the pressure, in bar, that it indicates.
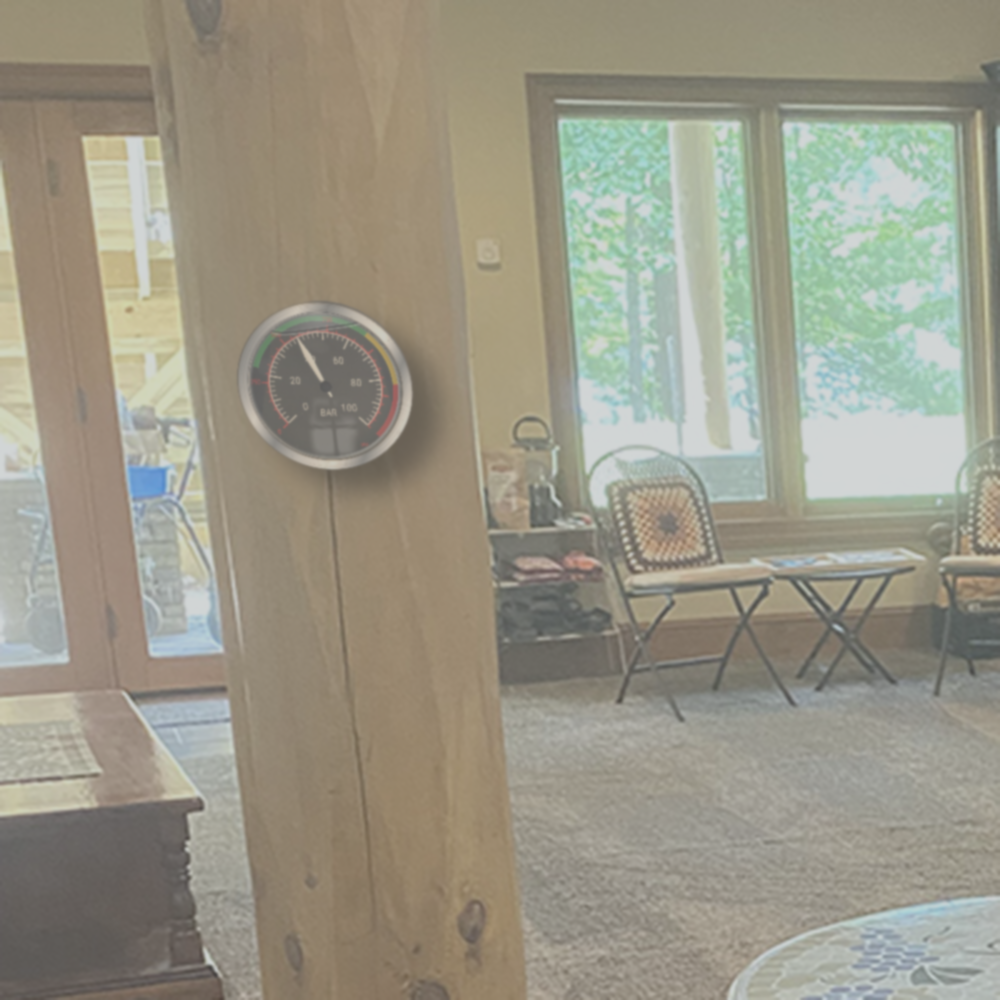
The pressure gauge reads 40 bar
